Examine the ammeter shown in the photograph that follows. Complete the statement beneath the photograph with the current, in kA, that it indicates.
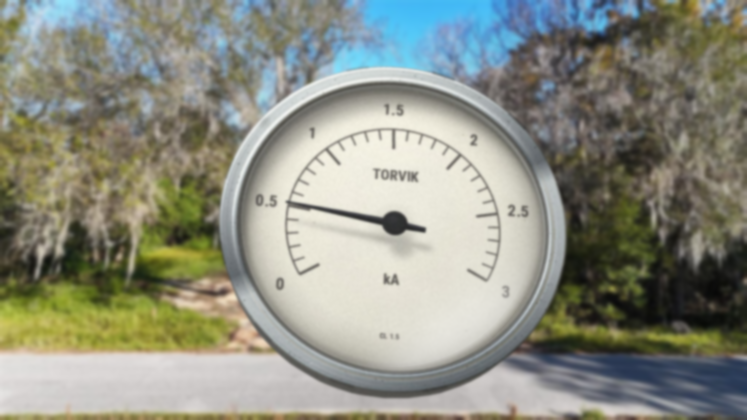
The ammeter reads 0.5 kA
